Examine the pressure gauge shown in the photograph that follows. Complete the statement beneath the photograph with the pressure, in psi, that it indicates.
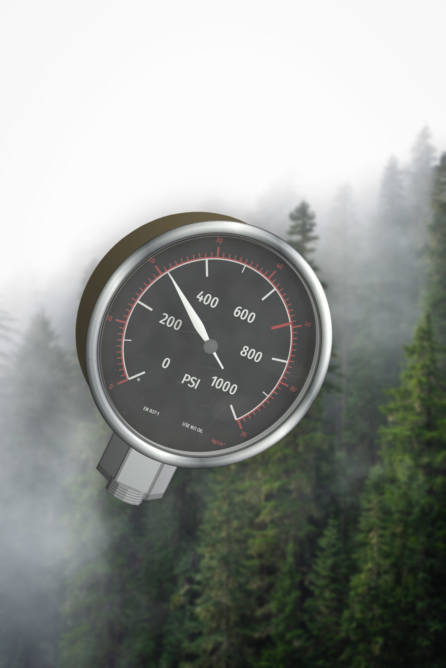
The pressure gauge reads 300 psi
